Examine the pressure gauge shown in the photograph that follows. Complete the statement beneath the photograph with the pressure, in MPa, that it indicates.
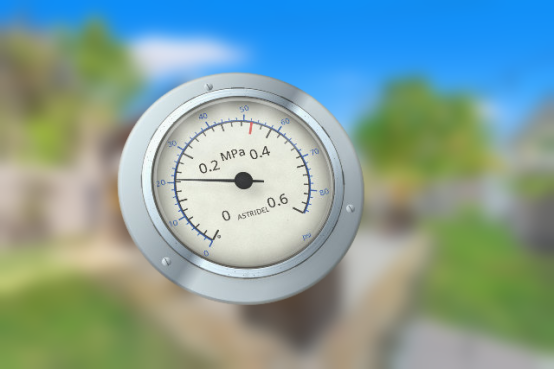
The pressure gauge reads 0.14 MPa
